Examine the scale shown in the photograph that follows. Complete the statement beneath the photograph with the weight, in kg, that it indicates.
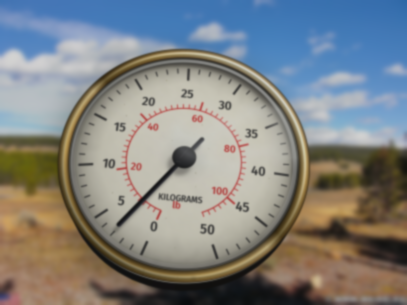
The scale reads 3 kg
